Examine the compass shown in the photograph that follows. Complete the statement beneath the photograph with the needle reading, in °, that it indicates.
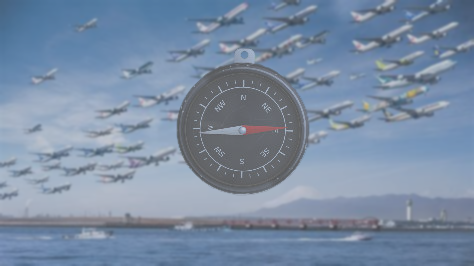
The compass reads 85 °
